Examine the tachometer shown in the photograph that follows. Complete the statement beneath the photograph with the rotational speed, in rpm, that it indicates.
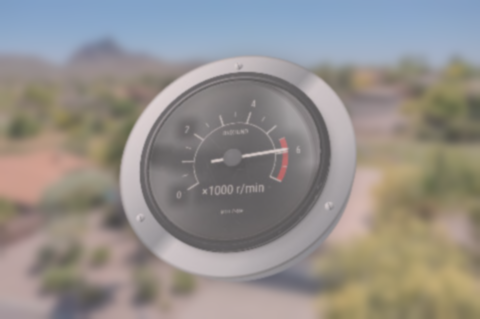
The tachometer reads 6000 rpm
